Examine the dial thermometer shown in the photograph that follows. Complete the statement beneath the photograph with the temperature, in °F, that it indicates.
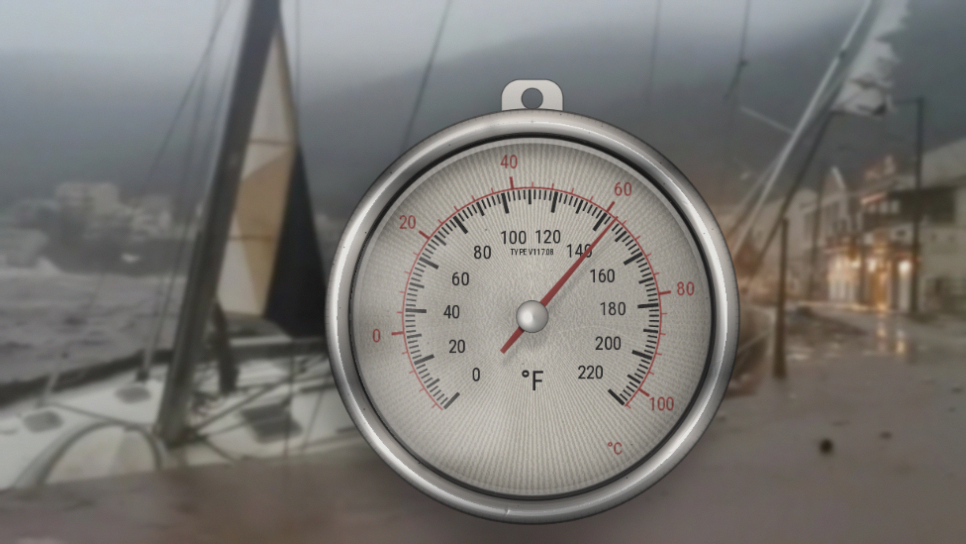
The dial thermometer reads 144 °F
